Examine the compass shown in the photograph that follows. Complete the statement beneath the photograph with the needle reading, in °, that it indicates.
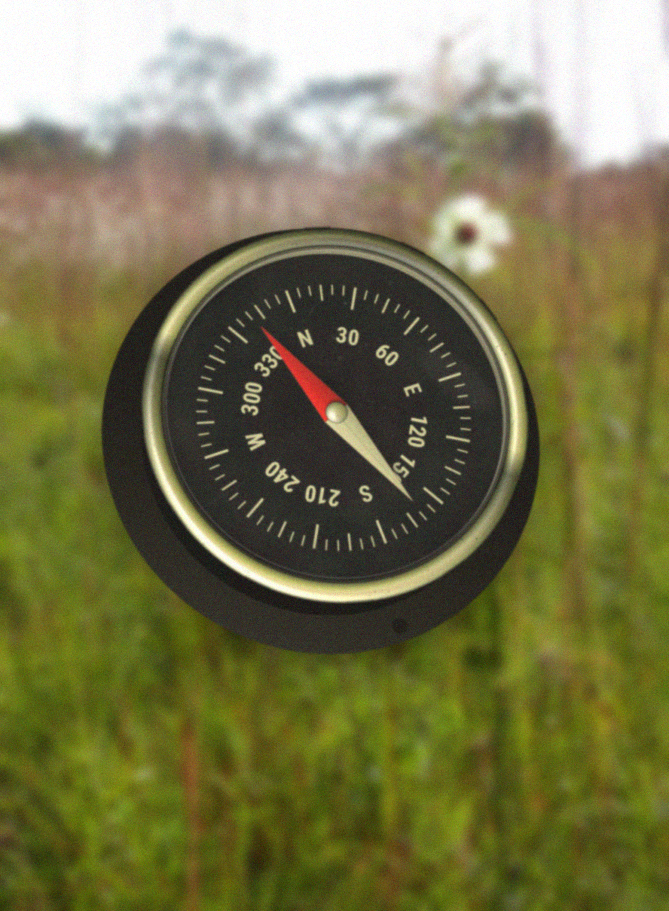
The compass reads 340 °
